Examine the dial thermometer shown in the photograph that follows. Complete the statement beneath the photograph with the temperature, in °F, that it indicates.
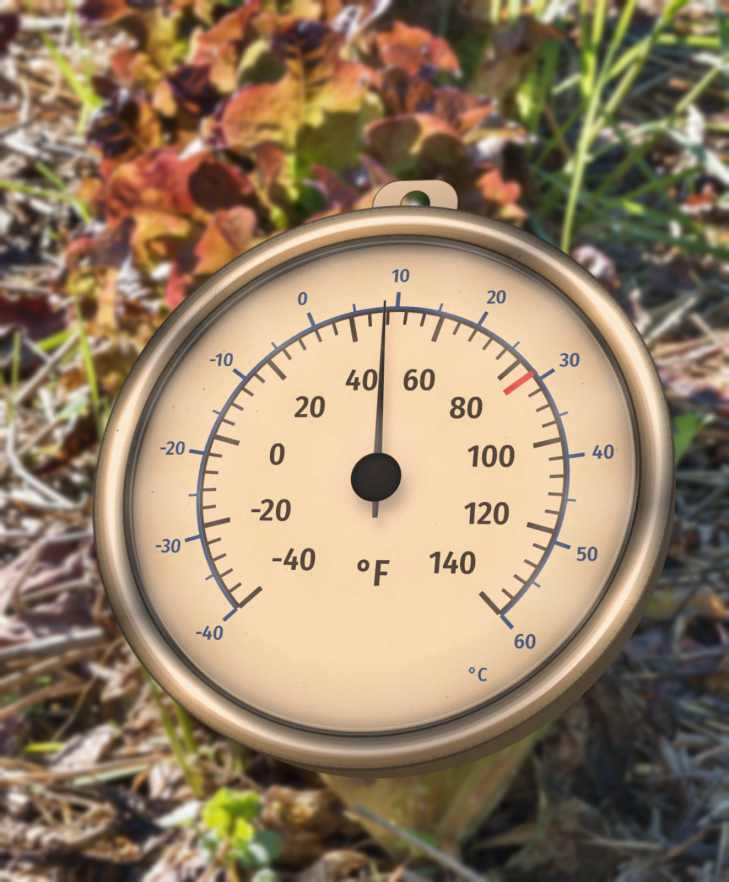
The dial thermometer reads 48 °F
